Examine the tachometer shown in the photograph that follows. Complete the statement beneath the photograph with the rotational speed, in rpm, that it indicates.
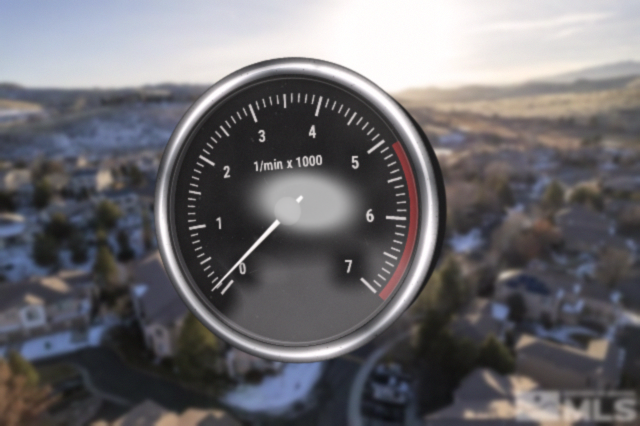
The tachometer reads 100 rpm
